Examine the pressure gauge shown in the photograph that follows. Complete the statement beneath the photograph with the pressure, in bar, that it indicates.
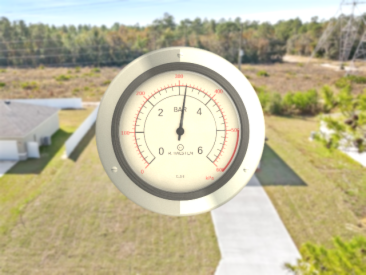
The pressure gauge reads 3.2 bar
